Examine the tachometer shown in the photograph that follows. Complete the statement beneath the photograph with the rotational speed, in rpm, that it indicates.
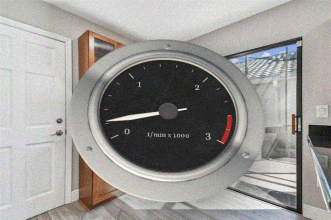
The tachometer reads 200 rpm
